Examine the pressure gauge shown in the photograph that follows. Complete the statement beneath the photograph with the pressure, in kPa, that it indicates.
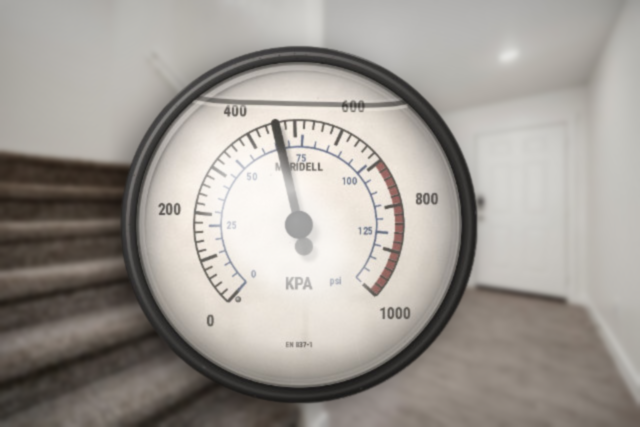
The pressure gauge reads 460 kPa
